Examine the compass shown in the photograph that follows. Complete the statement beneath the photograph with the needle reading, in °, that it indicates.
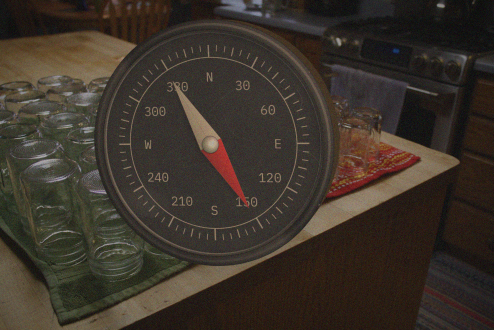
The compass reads 150 °
